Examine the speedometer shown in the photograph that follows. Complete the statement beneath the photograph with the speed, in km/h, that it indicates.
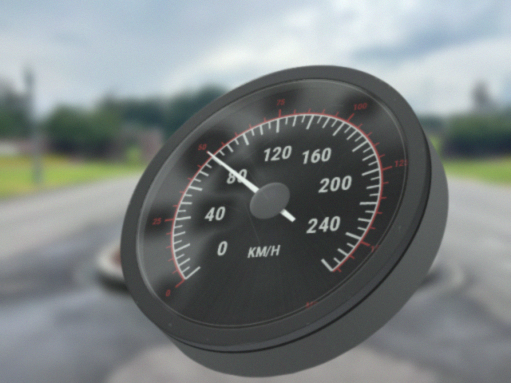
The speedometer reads 80 km/h
